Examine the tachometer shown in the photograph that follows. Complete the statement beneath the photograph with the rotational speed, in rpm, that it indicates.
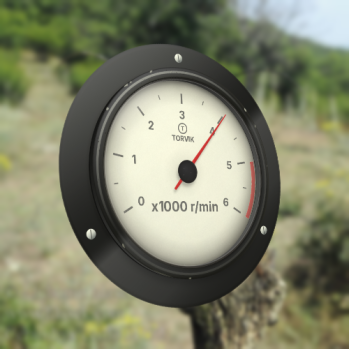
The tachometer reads 4000 rpm
